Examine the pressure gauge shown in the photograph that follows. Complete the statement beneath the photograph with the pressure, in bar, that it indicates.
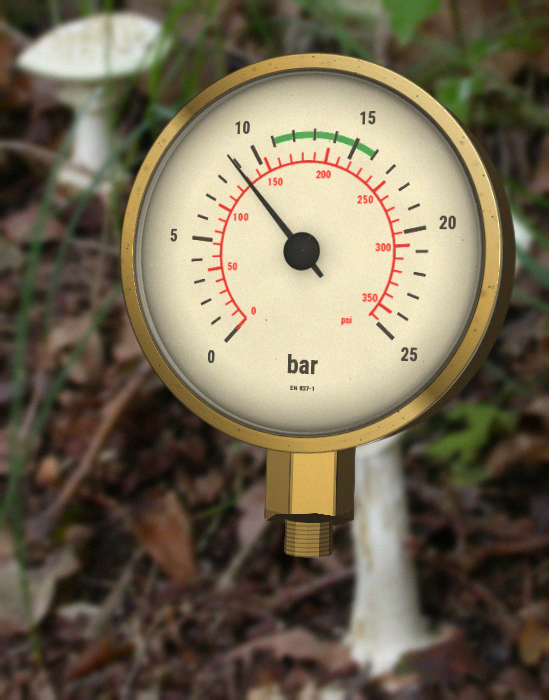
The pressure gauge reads 9 bar
